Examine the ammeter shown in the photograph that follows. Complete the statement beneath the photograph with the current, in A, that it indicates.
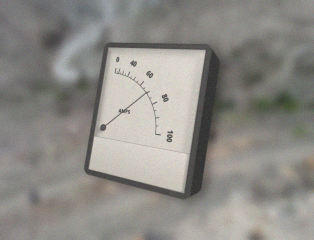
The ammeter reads 70 A
